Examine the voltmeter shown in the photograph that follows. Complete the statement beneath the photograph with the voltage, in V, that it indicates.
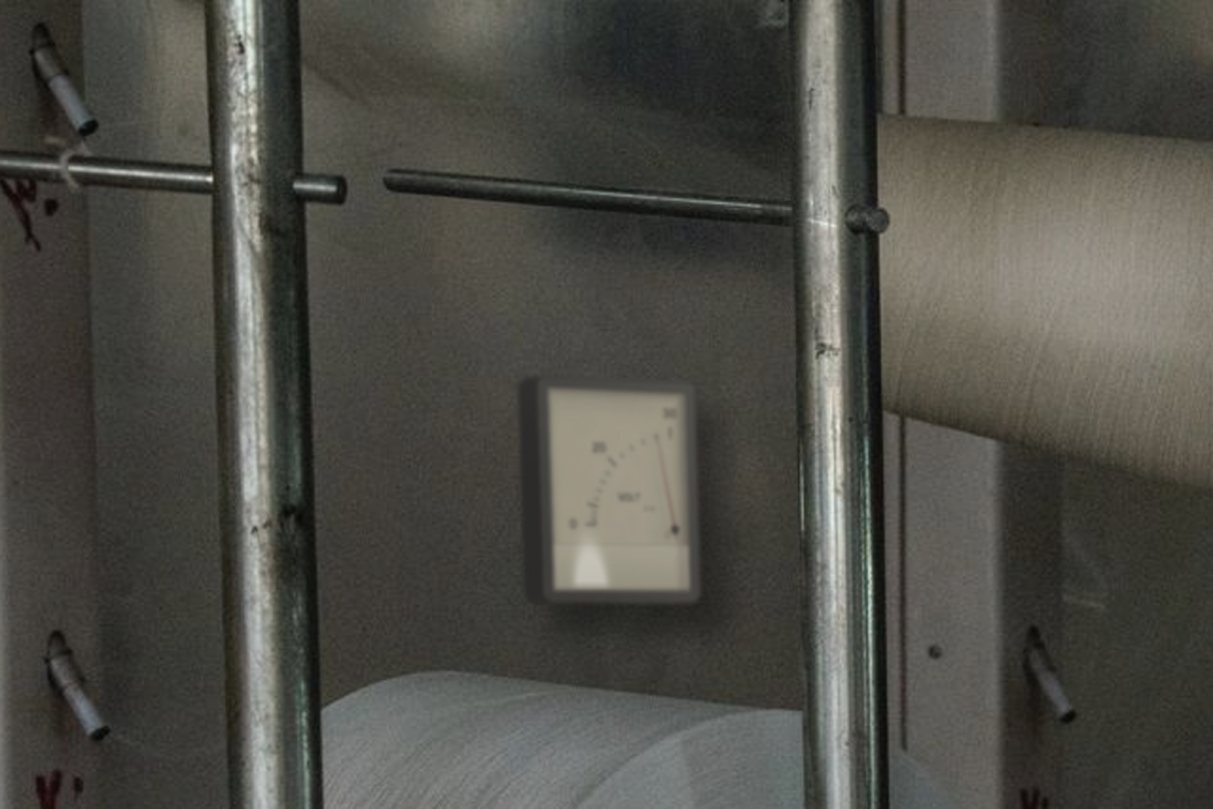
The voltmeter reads 28 V
